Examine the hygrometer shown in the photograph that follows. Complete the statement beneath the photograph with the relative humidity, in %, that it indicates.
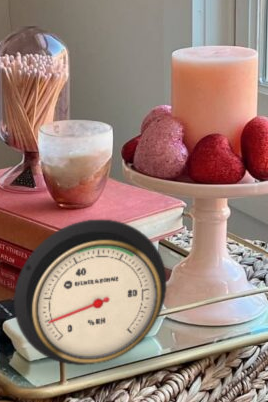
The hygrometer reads 10 %
